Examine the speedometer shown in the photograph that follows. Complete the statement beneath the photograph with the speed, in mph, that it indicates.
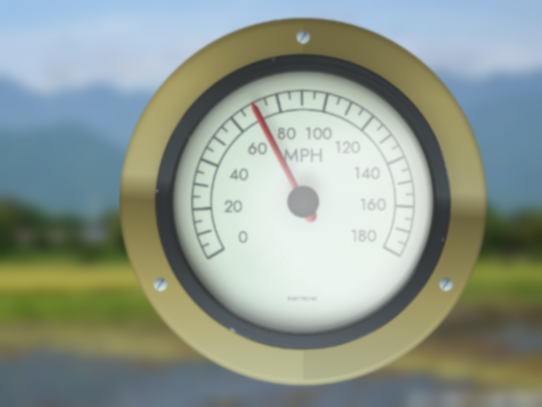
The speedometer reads 70 mph
